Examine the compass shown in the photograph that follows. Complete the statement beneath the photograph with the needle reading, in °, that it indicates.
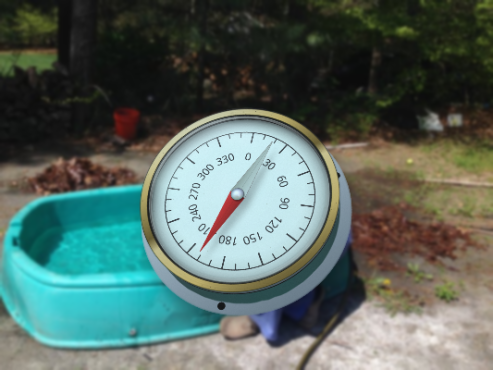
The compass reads 200 °
